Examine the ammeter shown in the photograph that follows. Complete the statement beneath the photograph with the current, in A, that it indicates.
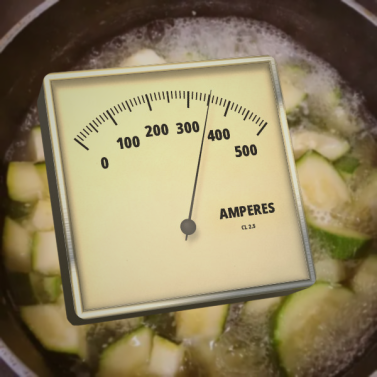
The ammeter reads 350 A
